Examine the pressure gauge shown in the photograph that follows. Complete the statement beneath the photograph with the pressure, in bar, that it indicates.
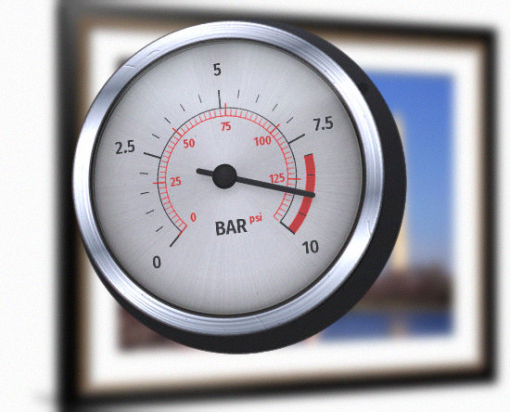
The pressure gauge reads 9 bar
